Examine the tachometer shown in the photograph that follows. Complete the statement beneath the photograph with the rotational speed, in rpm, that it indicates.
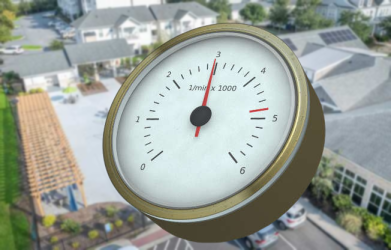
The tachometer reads 3000 rpm
